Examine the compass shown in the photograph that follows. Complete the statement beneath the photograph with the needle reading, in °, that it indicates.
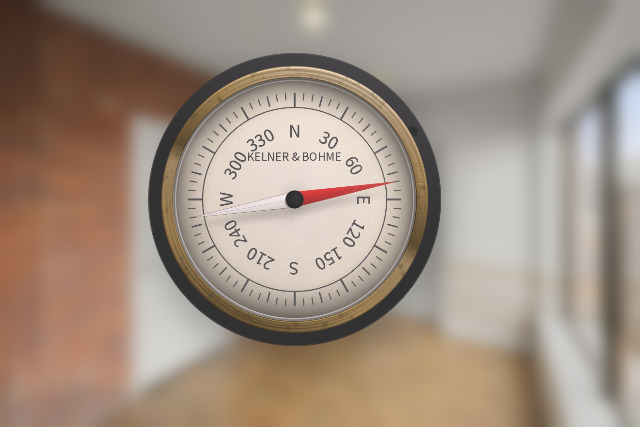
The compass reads 80 °
